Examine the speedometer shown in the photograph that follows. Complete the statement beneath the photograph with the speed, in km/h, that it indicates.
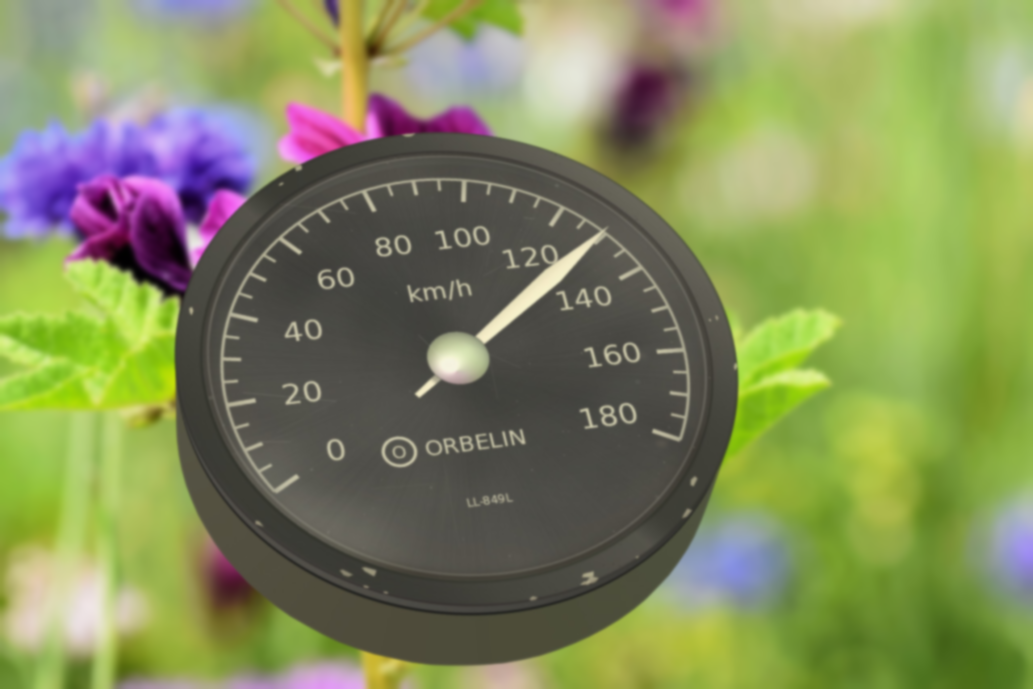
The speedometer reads 130 km/h
